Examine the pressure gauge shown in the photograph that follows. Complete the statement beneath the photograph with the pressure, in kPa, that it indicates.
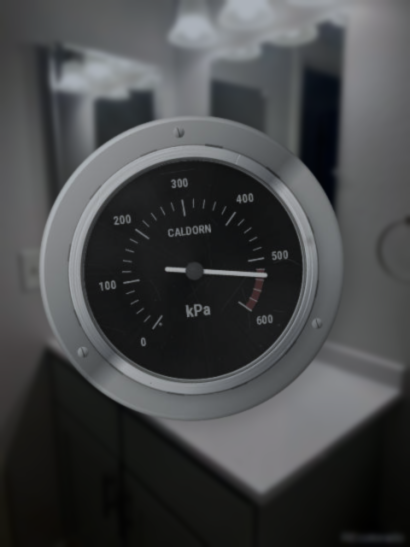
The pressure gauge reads 530 kPa
